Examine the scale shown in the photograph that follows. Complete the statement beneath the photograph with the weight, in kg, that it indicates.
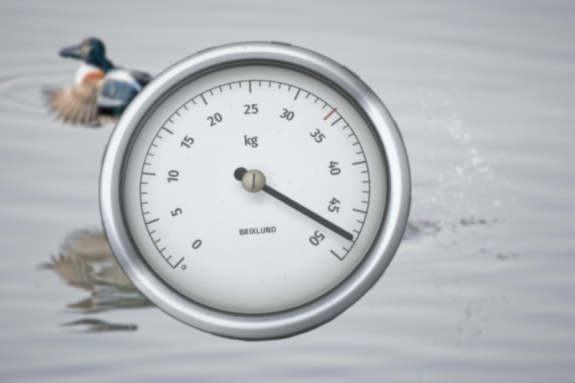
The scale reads 48 kg
